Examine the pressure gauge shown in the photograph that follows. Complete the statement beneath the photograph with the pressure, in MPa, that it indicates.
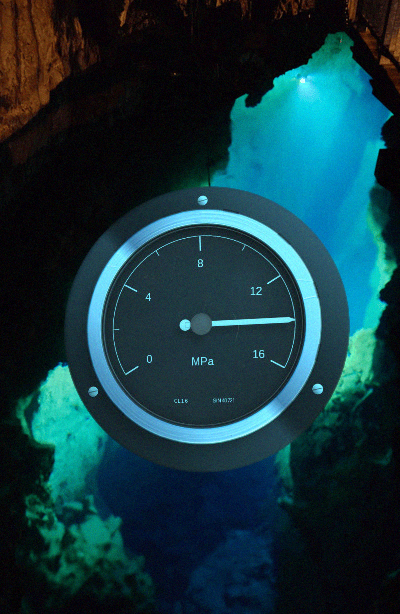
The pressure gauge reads 14 MPa
